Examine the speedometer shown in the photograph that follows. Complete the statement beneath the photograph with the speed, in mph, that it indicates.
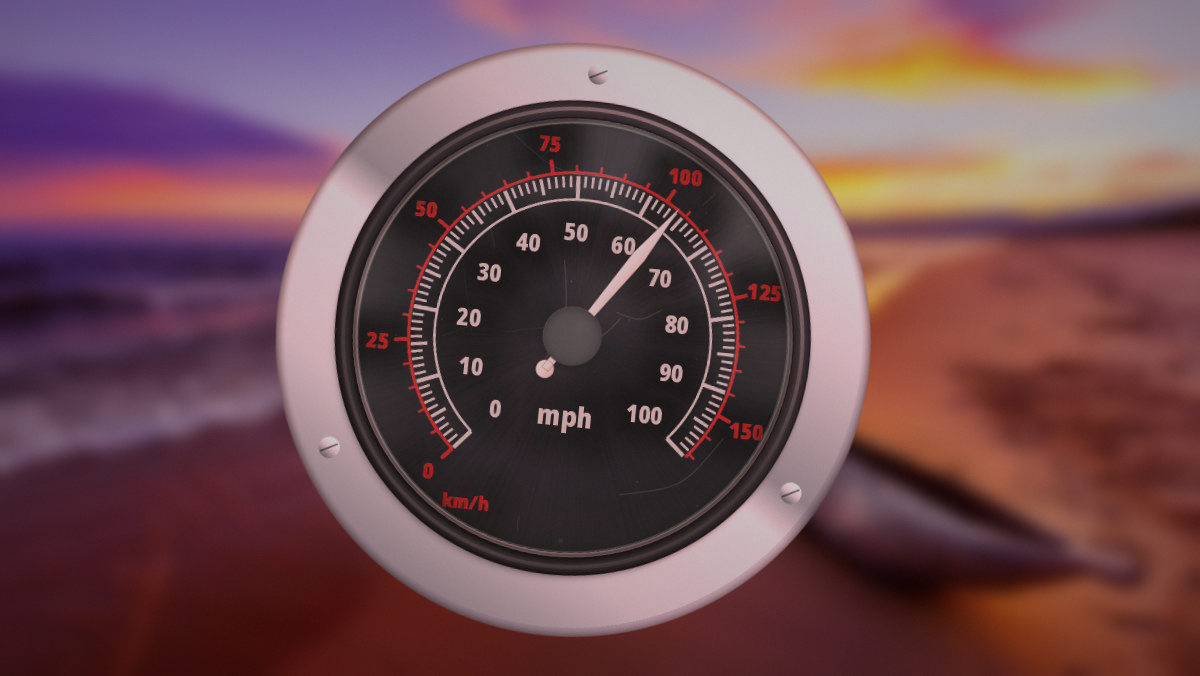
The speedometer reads 64 mph
